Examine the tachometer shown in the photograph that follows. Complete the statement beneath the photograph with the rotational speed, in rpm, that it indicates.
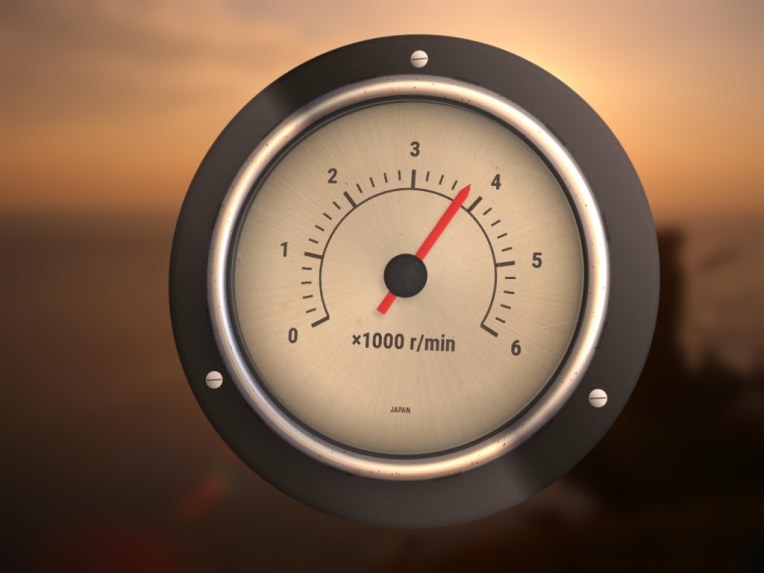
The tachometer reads 3800 rpm
